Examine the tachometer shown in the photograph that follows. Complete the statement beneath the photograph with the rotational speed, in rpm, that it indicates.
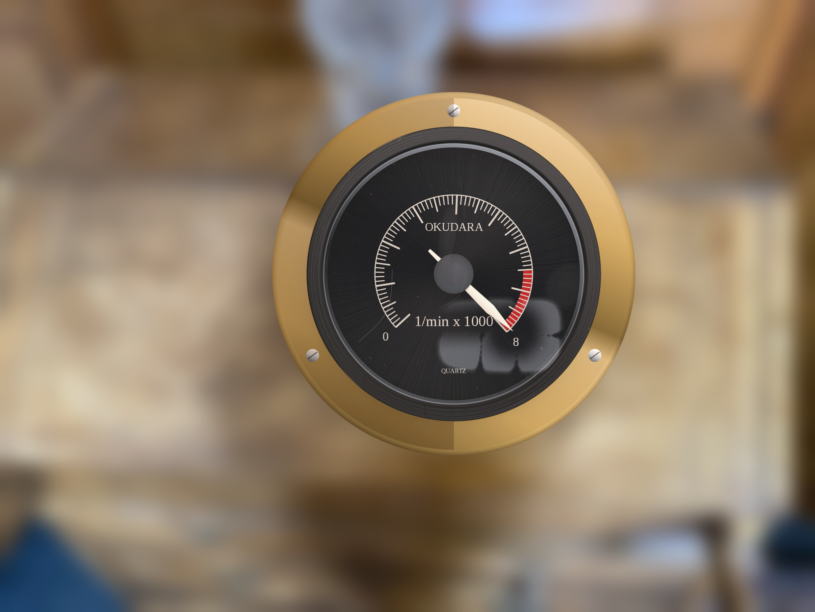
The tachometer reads 7900 rpm
